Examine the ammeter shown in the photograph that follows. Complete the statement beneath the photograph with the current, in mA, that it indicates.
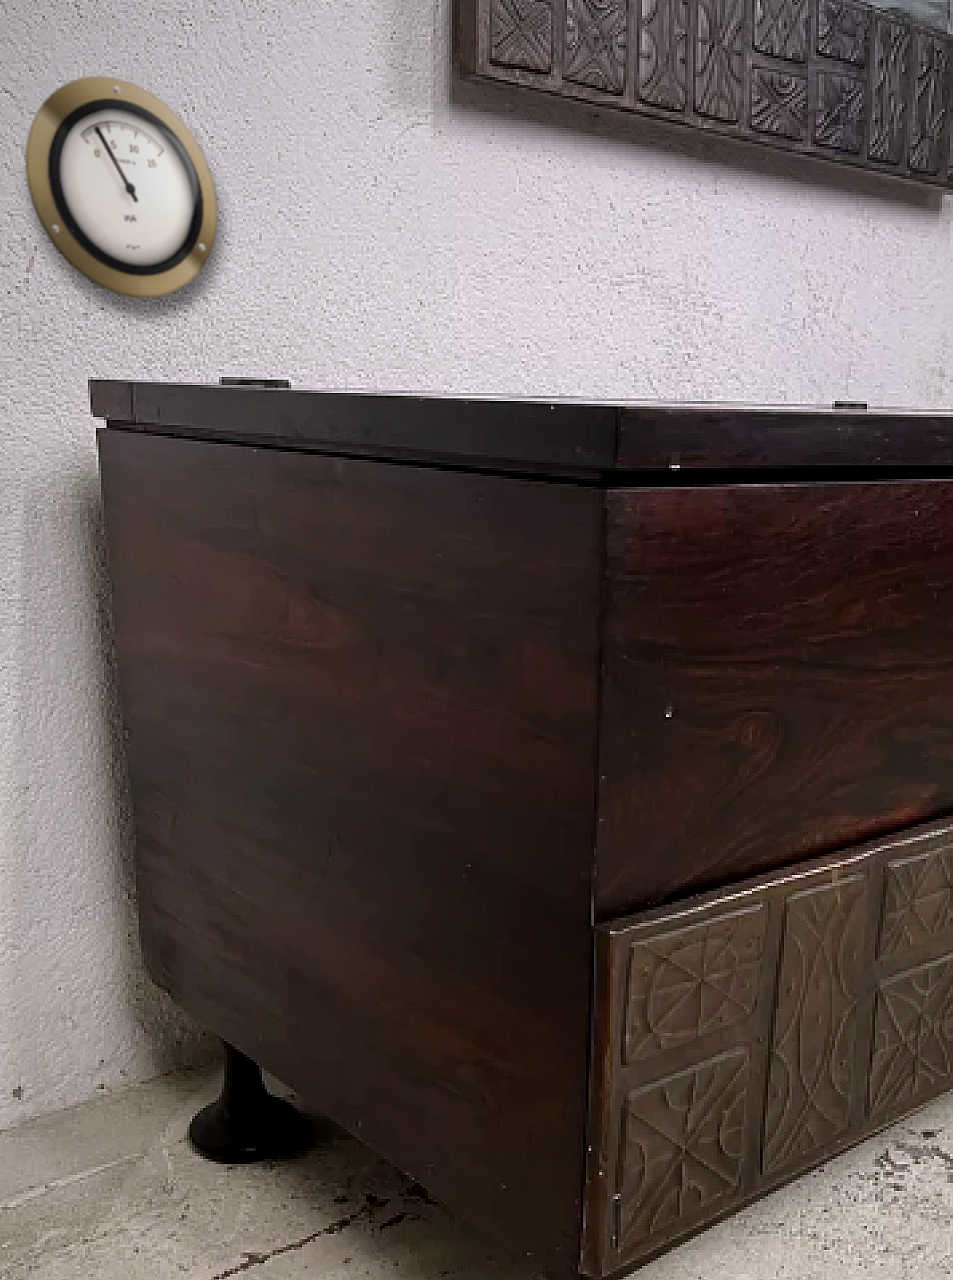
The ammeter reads 2.5 mA
